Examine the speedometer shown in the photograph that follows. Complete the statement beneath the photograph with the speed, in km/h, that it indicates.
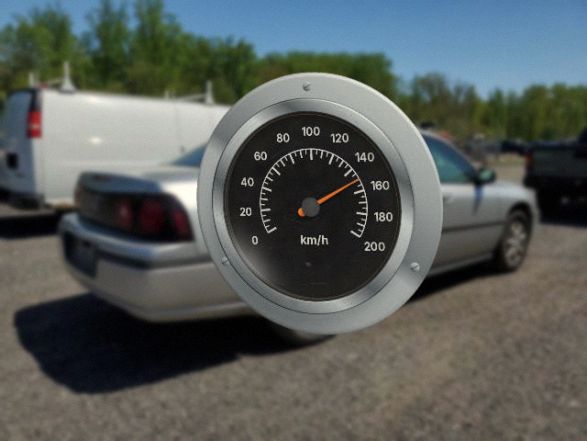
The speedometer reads 150 km/h
